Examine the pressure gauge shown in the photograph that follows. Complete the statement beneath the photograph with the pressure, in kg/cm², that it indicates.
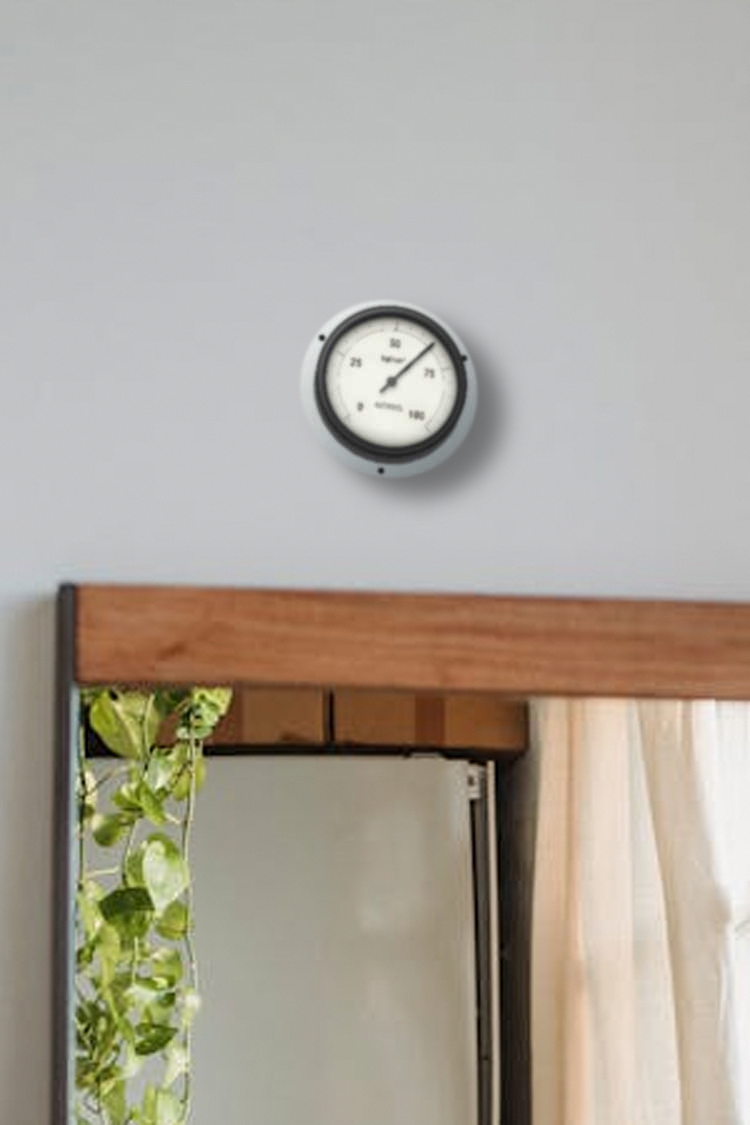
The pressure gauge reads 65 kg/cm²
